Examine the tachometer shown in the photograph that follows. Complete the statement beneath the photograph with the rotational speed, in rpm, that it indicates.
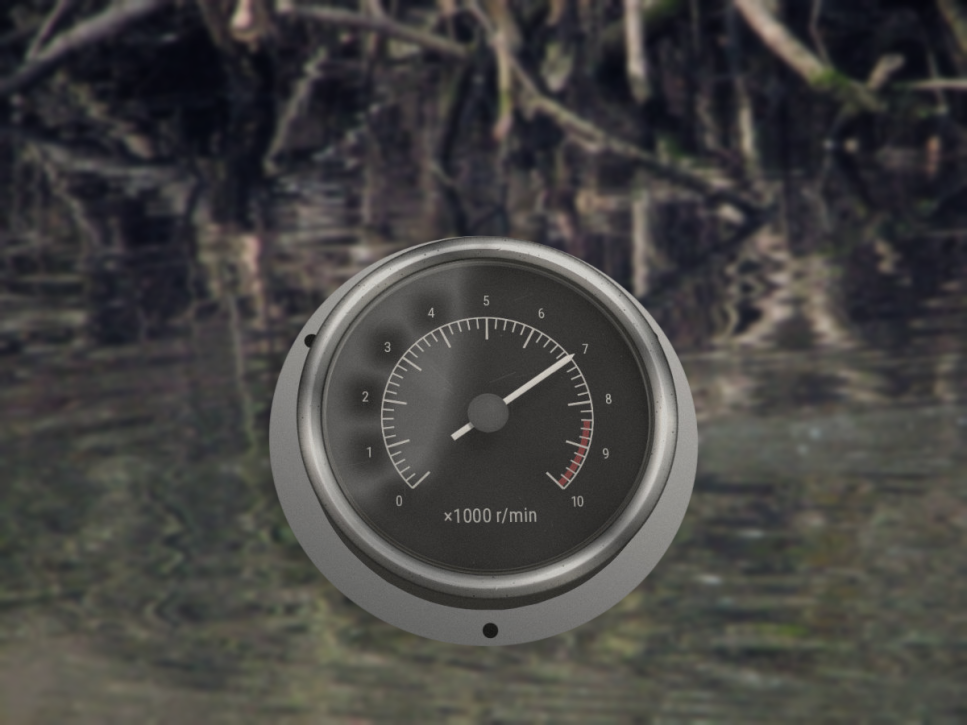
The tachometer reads 7000 rpm
